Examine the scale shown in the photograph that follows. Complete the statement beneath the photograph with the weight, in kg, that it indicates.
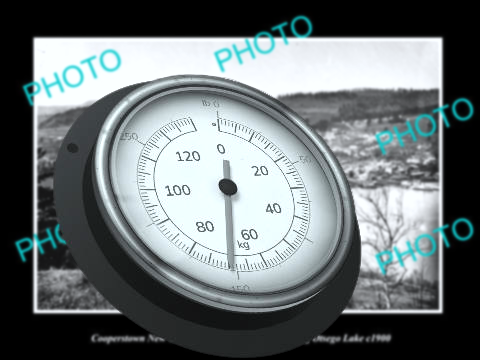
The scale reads 70 kg
